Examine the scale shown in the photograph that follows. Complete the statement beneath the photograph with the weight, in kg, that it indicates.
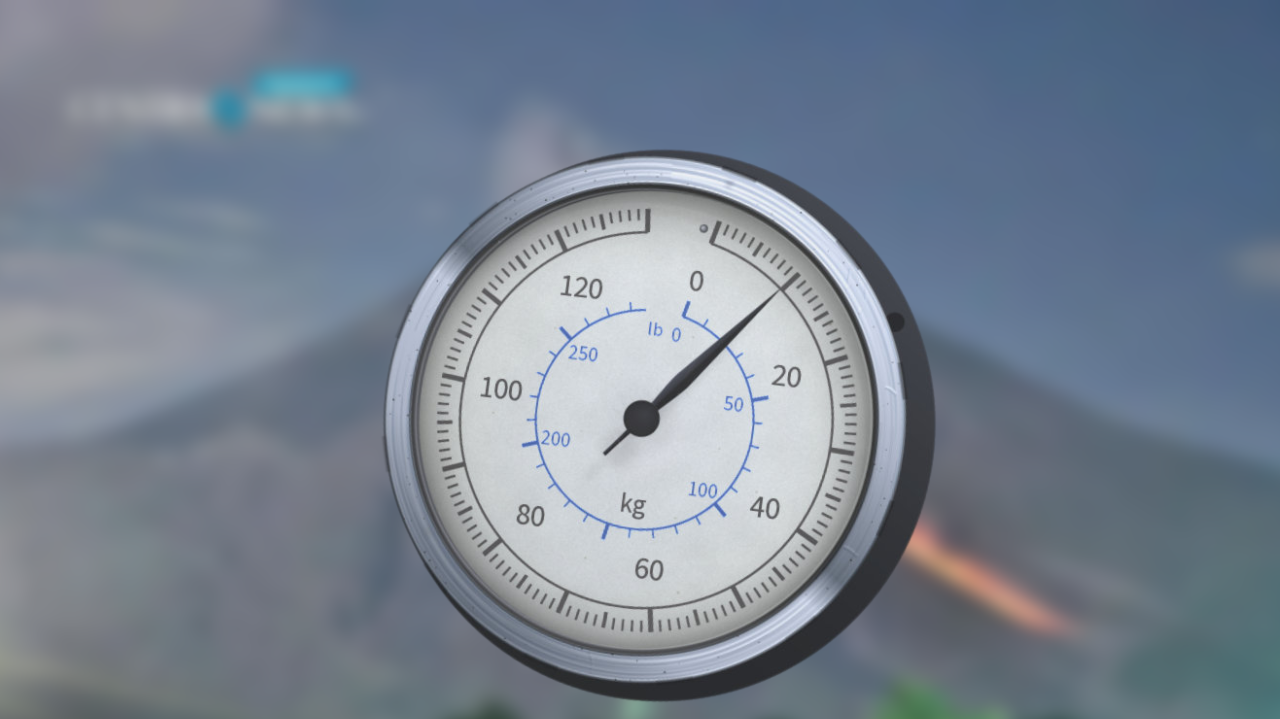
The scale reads 10 kg
